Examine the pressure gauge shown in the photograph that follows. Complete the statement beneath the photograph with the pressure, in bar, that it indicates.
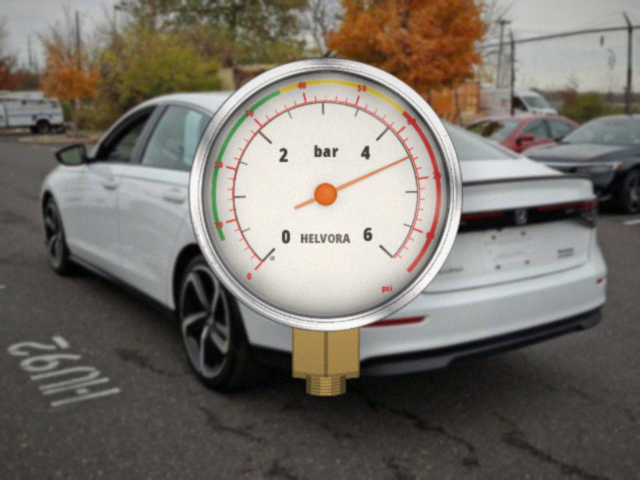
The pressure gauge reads 4.5 bar
